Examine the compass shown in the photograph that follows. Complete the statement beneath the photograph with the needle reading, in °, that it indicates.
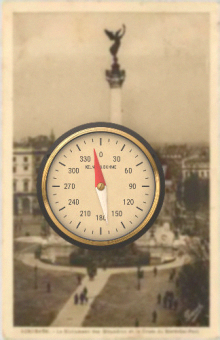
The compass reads 350 °
